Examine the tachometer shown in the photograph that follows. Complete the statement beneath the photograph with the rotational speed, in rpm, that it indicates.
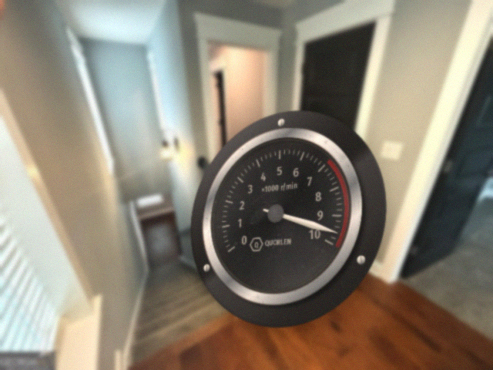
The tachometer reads 9600 rpm
